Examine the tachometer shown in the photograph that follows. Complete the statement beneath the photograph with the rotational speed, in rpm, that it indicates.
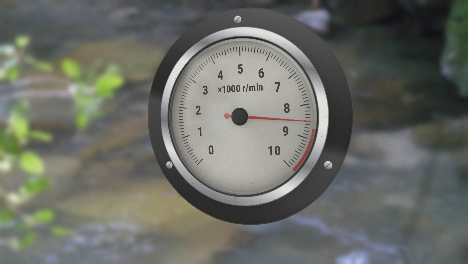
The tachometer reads 8500 rpm
